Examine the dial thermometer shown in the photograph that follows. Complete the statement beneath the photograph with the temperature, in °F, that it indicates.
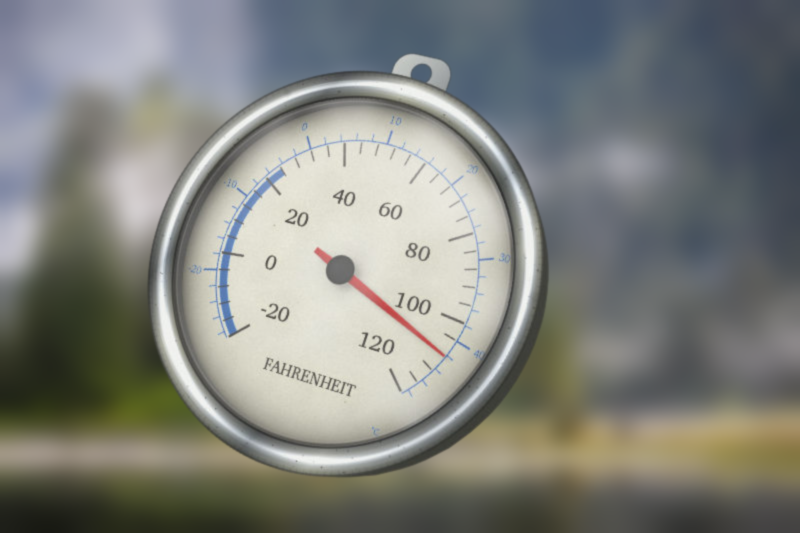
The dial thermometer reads 108 °F
